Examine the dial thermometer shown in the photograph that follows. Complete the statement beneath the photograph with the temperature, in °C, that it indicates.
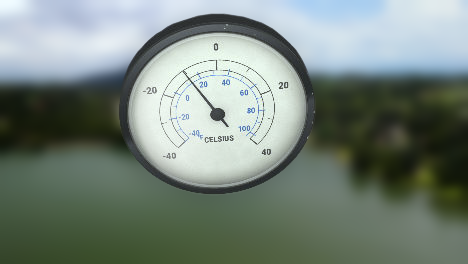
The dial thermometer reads -10 °C
